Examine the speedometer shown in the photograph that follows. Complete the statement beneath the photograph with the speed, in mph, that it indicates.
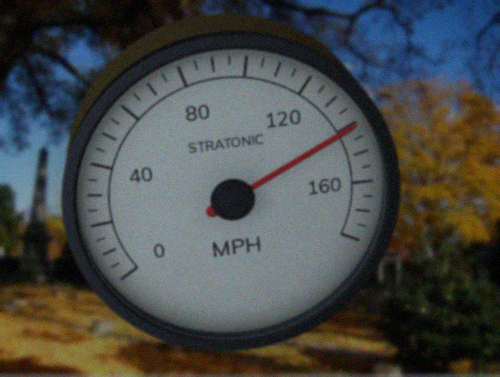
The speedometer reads 140 mph
